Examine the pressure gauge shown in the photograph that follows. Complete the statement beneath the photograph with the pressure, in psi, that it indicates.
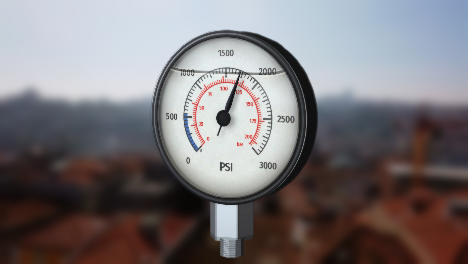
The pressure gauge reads 1750 psi
